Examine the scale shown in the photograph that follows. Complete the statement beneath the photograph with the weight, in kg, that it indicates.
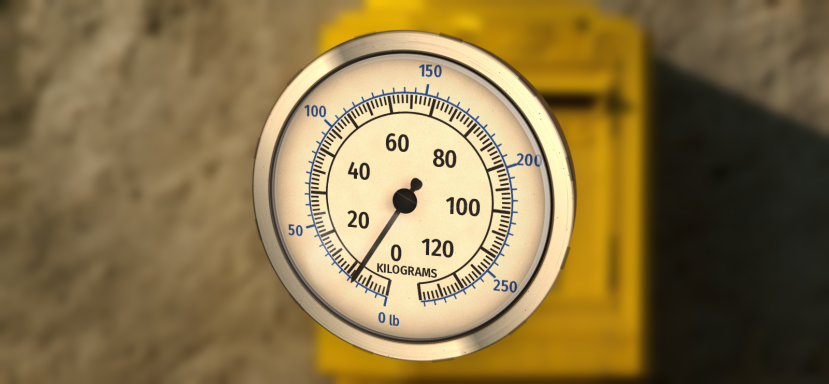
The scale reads 8 kg
